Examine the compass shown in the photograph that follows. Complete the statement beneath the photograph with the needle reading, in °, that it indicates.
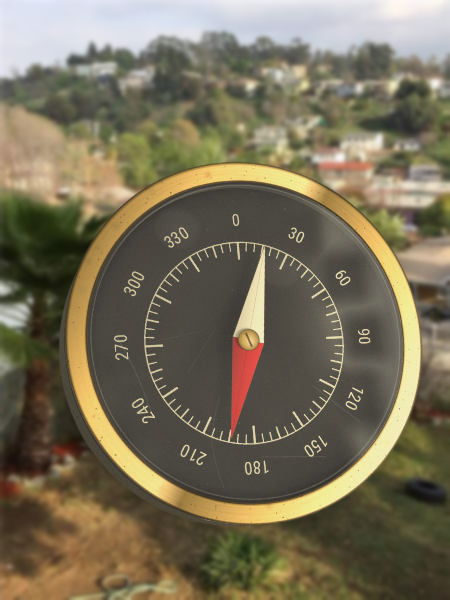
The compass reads 195 °
